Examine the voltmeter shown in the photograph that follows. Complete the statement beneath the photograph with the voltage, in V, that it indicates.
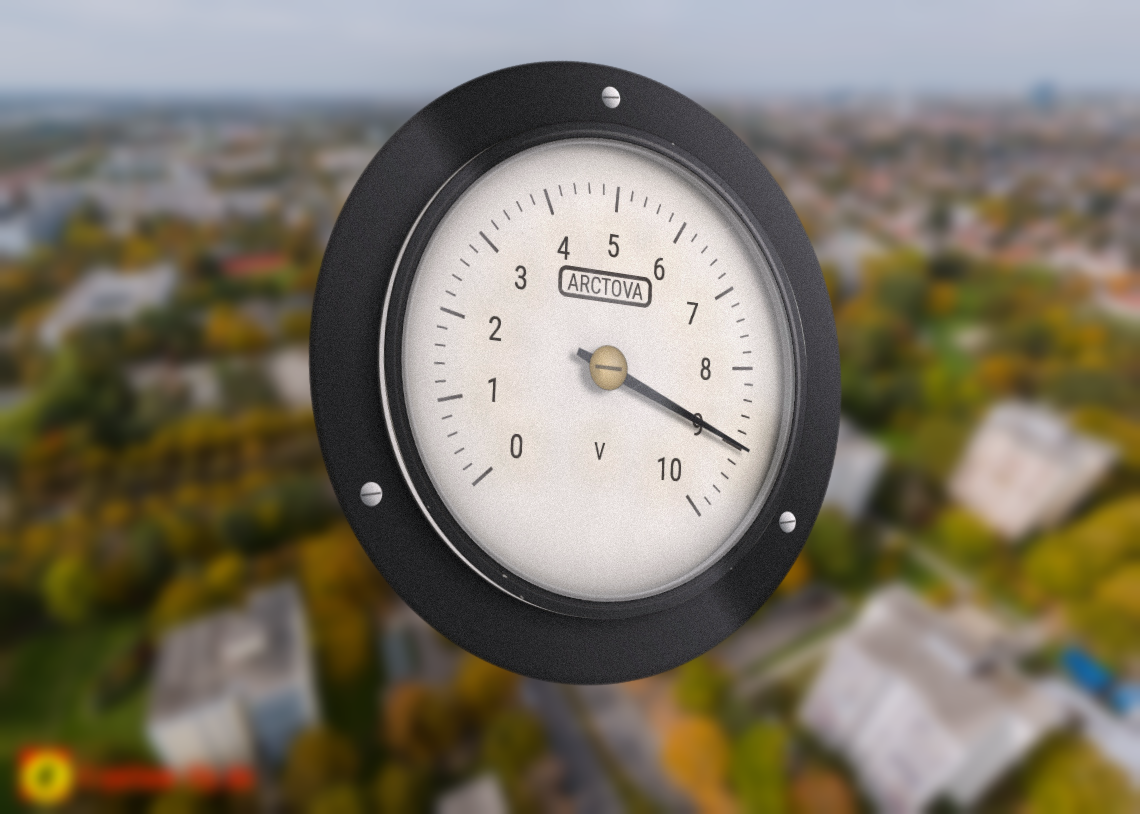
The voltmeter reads 9 V
